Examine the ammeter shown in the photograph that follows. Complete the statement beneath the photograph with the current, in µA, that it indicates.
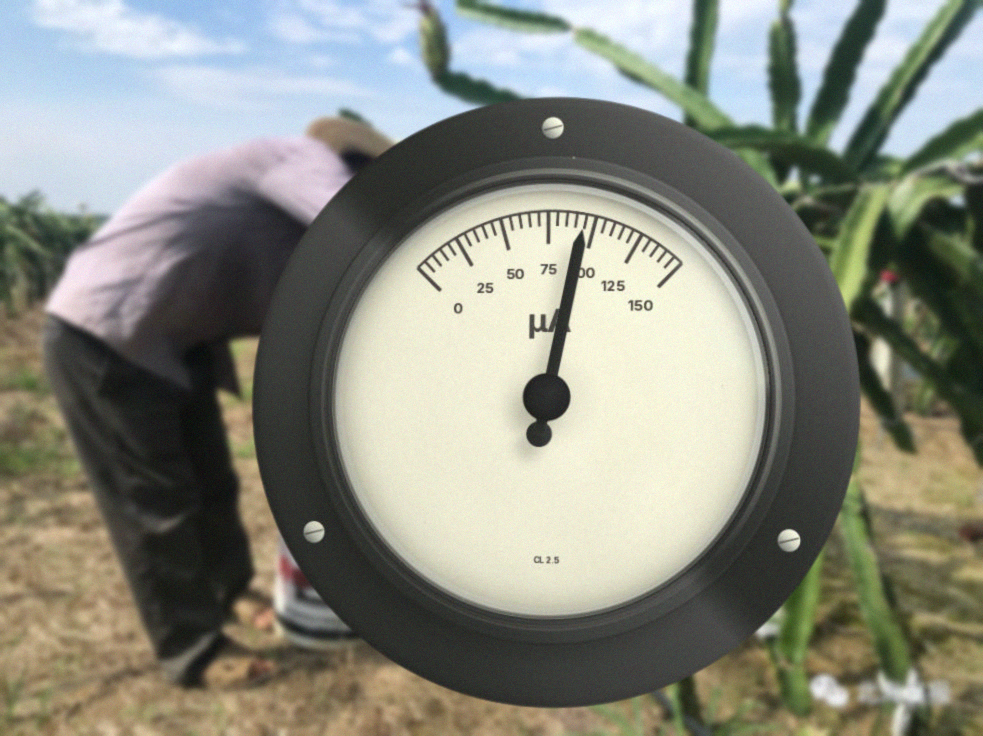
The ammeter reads 95 µA
